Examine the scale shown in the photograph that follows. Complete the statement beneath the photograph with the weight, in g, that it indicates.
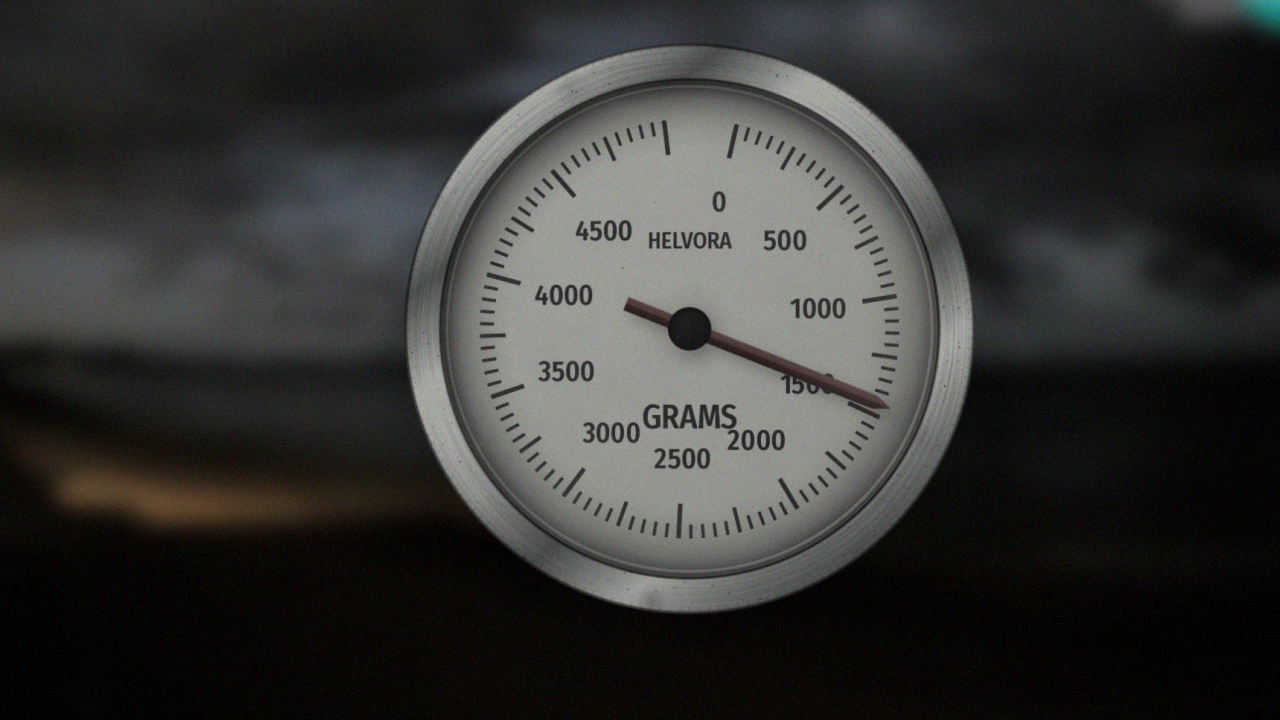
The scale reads 1450 g
